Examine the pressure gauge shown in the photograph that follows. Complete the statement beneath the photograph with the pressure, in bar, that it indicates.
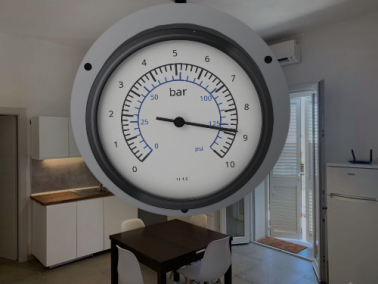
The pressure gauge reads 8.8 bar
